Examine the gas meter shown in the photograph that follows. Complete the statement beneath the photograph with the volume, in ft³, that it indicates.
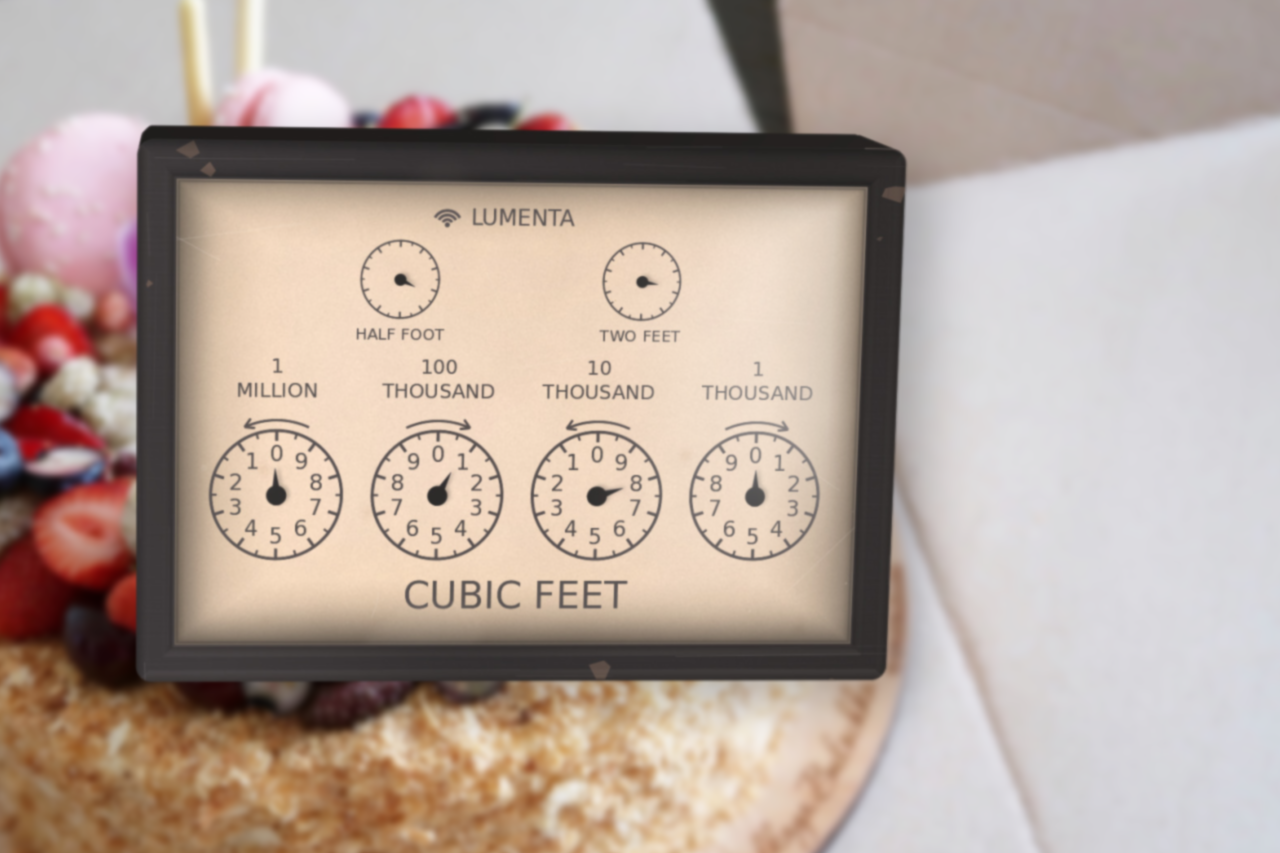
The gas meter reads 8000 ft³
